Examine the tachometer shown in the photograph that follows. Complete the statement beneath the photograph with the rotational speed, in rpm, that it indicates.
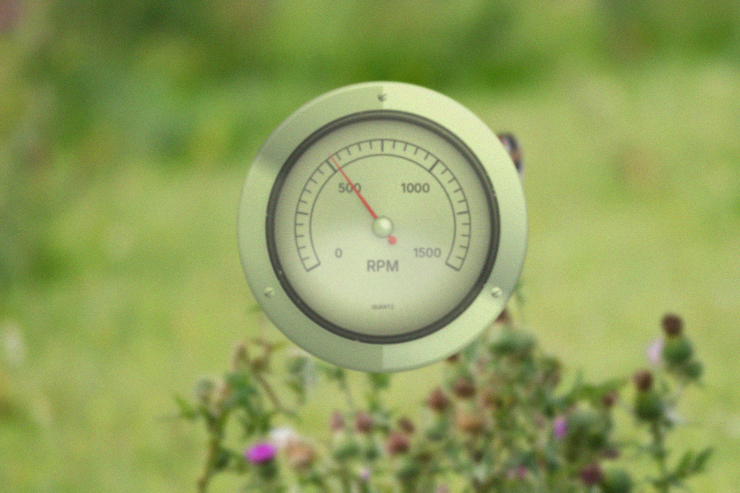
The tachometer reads 525 rpm
